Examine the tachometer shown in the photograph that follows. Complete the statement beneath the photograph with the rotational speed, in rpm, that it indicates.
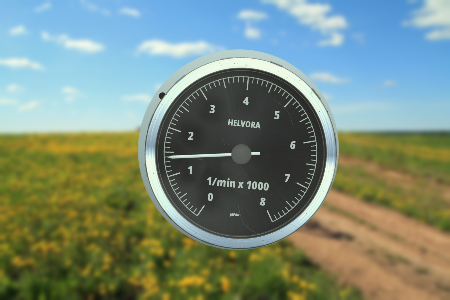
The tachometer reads 1400 rpm
